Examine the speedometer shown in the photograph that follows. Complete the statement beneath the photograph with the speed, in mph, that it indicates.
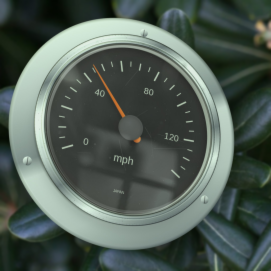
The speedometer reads 45 mph
